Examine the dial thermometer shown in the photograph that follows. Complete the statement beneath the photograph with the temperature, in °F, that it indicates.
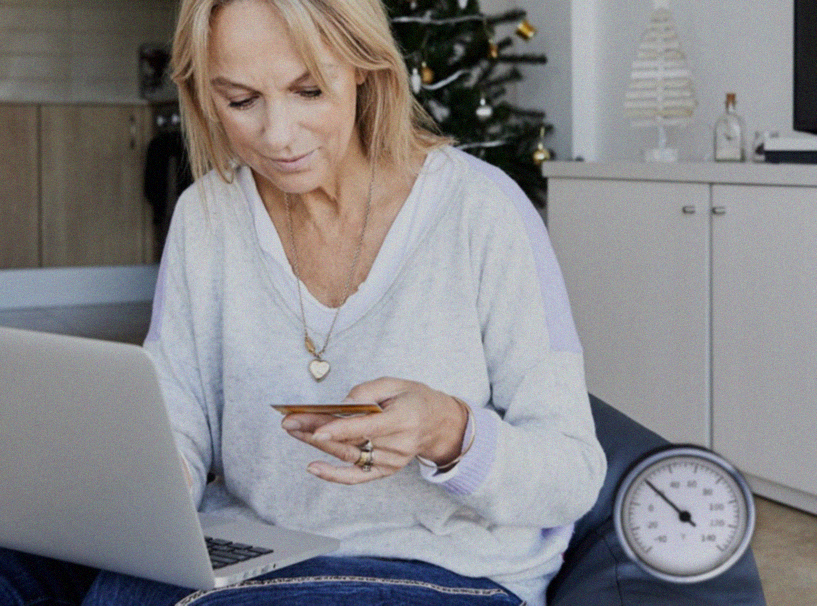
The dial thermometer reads 20 °F
